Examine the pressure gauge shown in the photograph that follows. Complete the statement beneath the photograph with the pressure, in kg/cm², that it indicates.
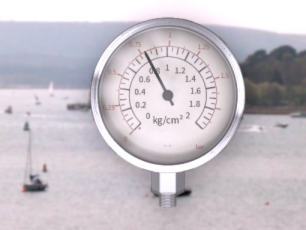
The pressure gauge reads 0.8 kg/cm²
